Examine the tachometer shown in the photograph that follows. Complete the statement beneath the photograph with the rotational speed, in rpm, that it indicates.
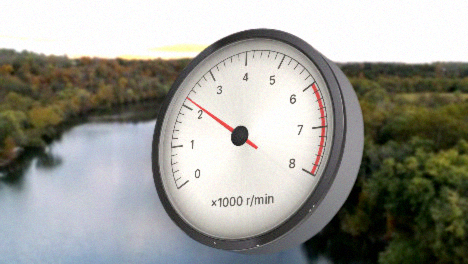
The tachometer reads 2200 rpm
